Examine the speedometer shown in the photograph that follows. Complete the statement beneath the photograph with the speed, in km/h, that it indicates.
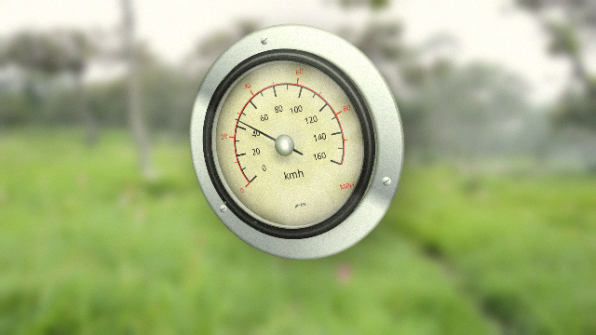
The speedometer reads 45 km/h
